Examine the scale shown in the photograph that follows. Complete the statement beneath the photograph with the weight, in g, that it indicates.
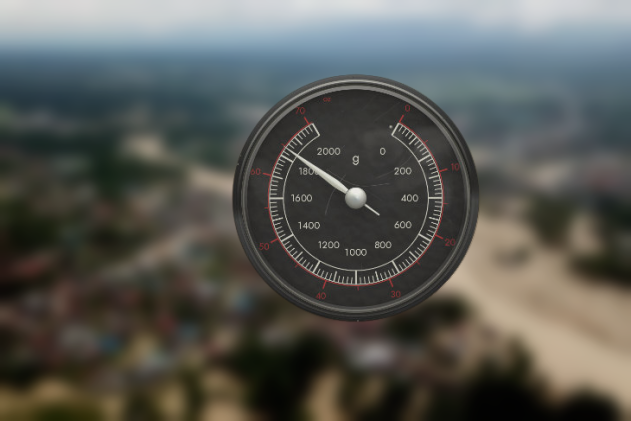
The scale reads 1840 g
